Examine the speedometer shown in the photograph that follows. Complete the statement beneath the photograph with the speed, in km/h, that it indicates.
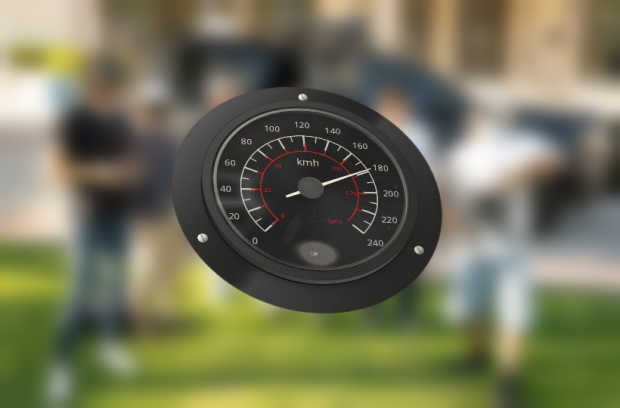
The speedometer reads 180 km/h
